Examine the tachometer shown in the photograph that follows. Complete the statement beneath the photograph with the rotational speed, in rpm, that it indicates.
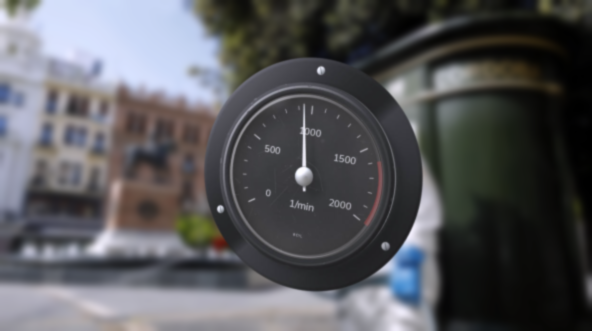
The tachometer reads 950 rpm
